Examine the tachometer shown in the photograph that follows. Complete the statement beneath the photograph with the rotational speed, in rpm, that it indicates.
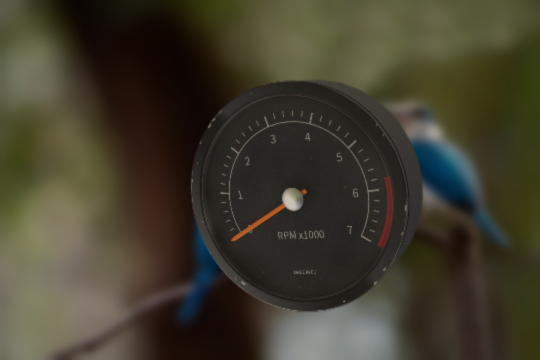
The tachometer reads 0 rpm
